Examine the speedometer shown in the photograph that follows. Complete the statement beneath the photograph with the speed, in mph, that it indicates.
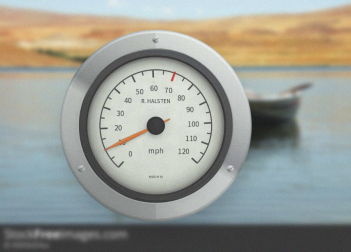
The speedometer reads 10 mph
